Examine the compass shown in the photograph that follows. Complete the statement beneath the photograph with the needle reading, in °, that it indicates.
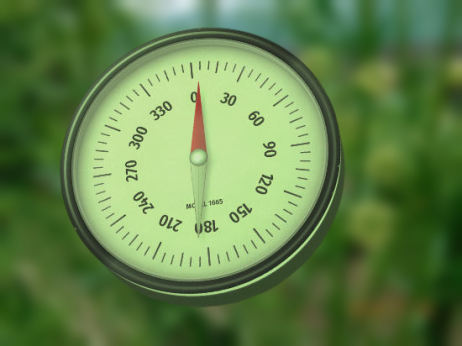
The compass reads 5 °
